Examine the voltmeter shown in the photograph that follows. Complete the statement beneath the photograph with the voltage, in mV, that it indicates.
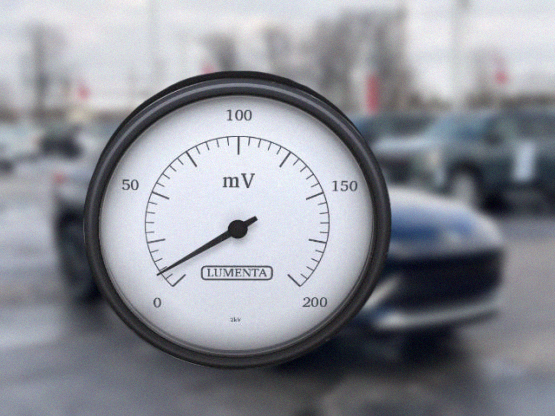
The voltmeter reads 10 mV
